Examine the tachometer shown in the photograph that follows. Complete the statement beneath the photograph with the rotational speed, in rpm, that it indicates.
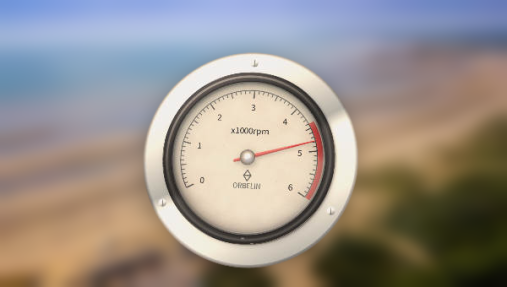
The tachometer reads 4800 rpm
